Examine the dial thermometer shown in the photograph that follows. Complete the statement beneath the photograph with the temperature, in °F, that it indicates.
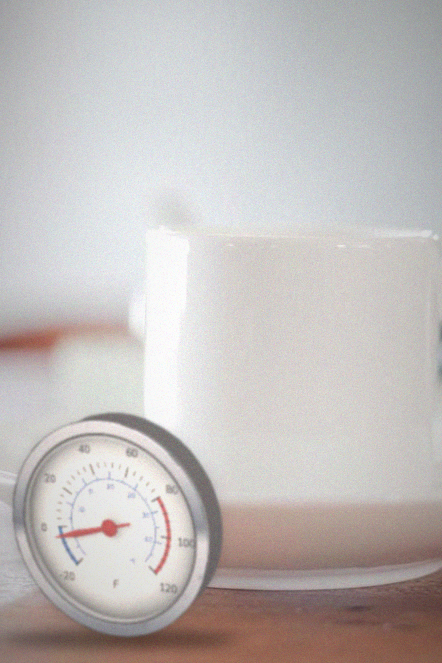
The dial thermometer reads -4 °F
